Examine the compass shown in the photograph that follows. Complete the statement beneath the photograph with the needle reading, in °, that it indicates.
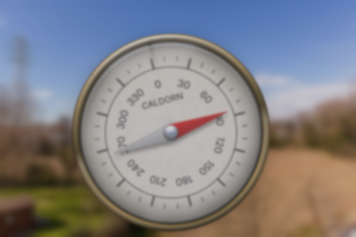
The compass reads 85 °
